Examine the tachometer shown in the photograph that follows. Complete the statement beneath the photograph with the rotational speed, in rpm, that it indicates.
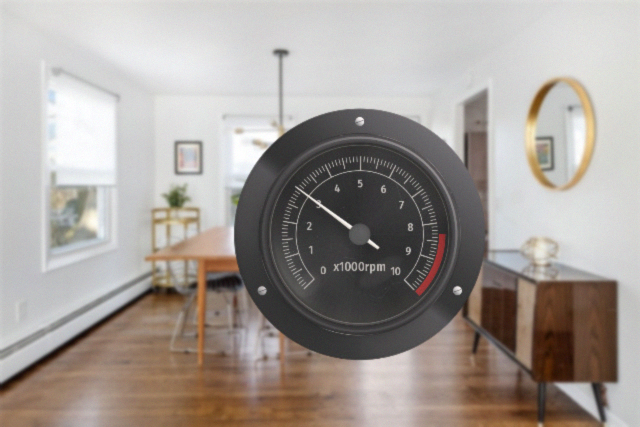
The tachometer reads 3000 rpm
